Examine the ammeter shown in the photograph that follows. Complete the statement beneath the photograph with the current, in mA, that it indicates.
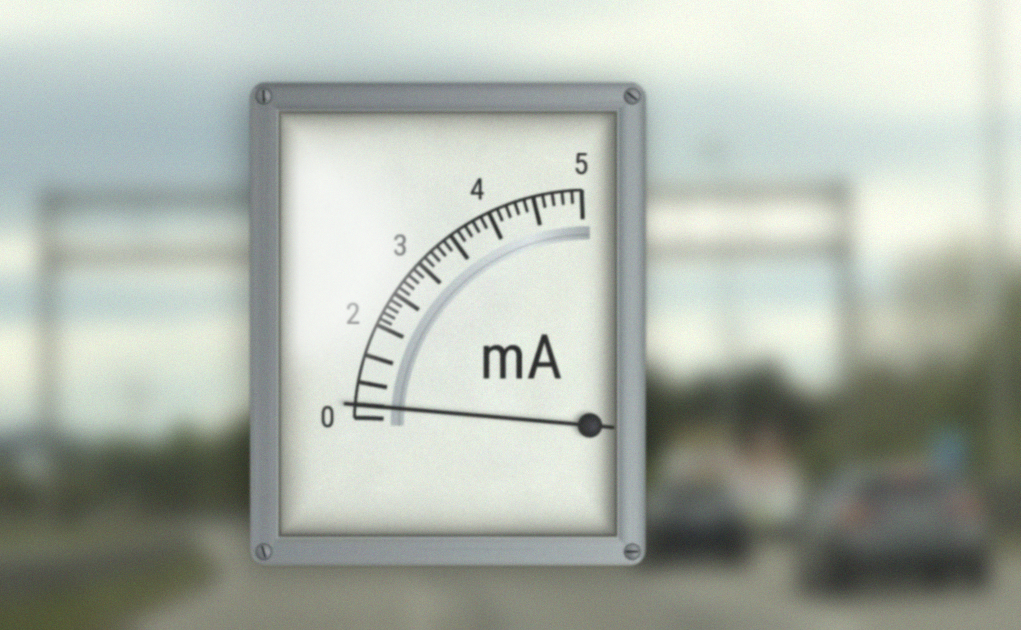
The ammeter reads 0.5 mA
